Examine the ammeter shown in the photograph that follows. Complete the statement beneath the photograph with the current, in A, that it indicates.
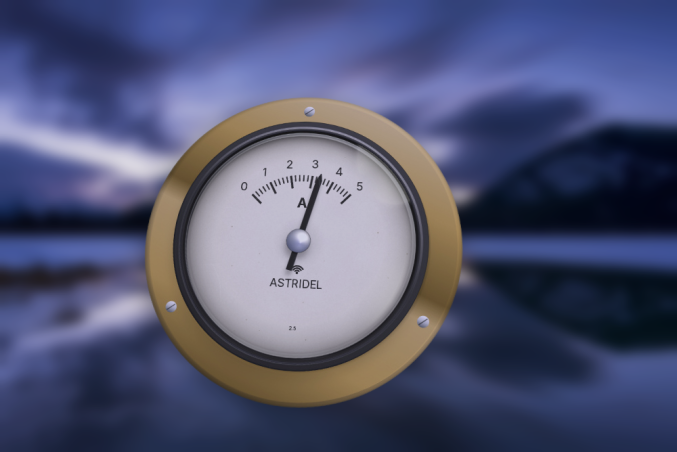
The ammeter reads 3.4 A
